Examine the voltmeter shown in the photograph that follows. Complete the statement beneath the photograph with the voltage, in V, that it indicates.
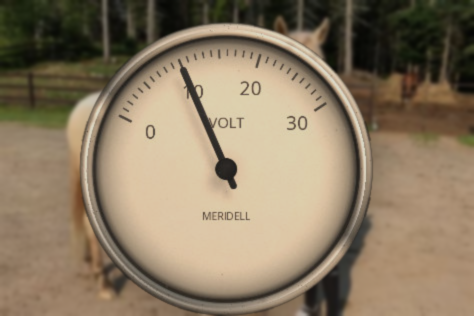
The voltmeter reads 10 V
